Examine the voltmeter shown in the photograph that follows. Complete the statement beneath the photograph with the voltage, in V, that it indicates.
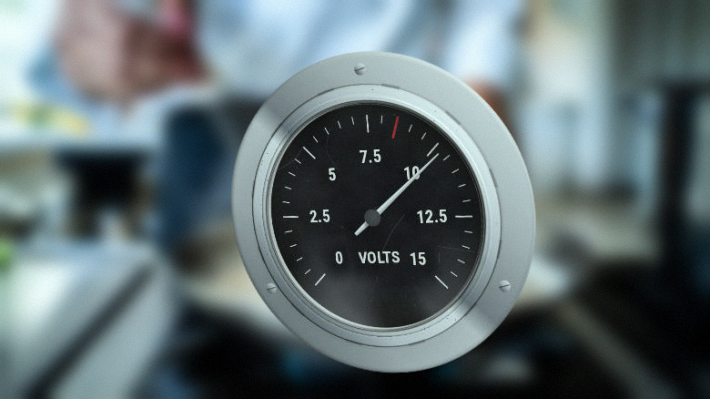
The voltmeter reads 10.25 V
